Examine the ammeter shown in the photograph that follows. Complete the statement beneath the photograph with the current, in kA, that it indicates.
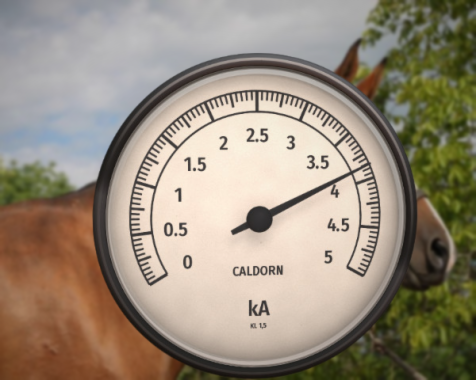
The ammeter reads 3.85 kA
